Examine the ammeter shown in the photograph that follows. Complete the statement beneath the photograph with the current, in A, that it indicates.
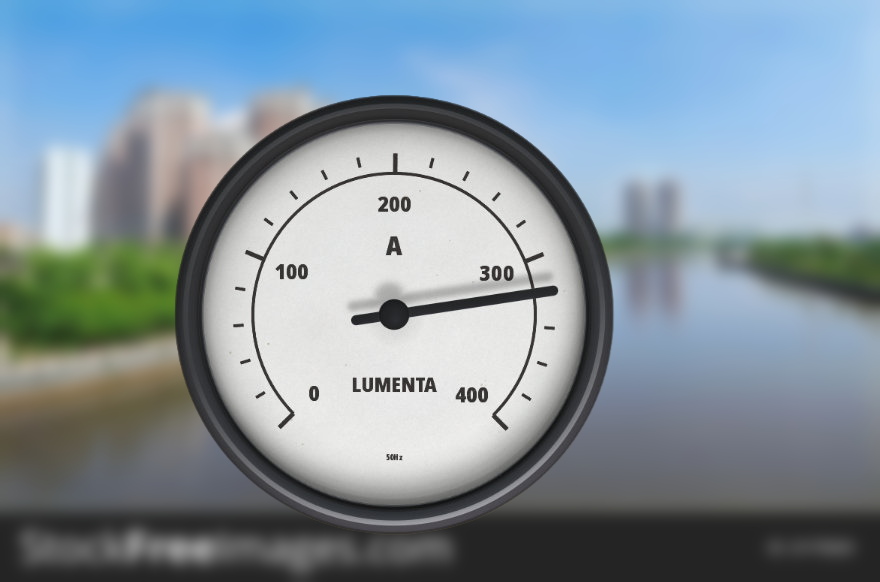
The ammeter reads 320 A
